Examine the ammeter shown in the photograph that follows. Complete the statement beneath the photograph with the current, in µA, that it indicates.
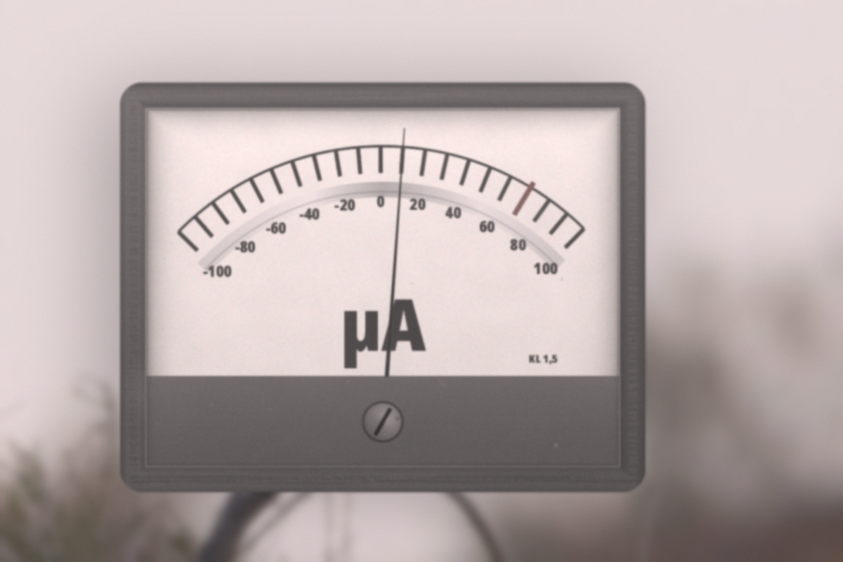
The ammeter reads 10 µA
